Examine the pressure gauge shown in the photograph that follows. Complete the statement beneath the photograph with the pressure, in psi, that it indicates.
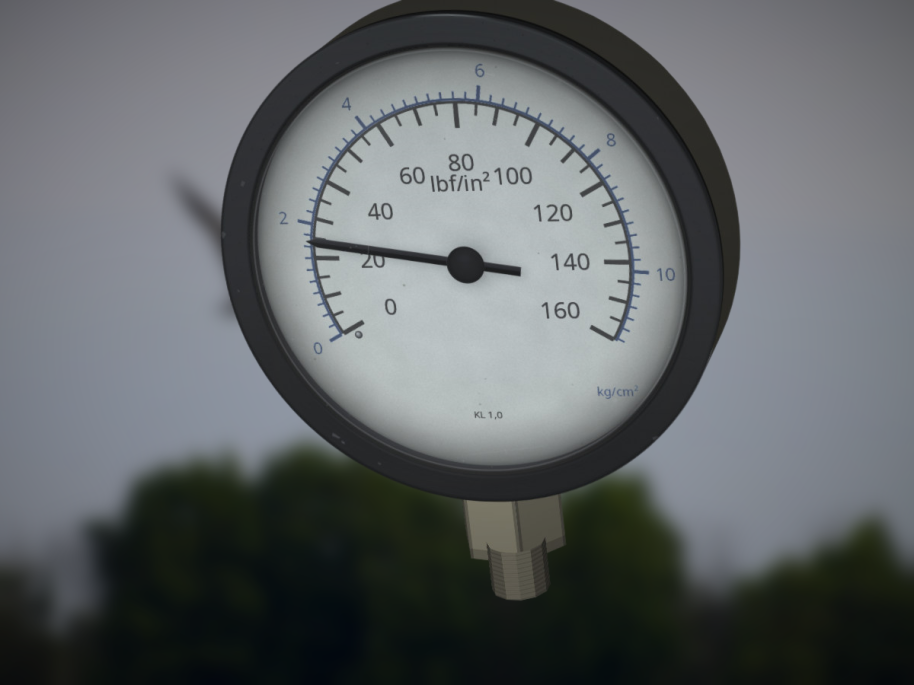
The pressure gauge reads 25 psi
